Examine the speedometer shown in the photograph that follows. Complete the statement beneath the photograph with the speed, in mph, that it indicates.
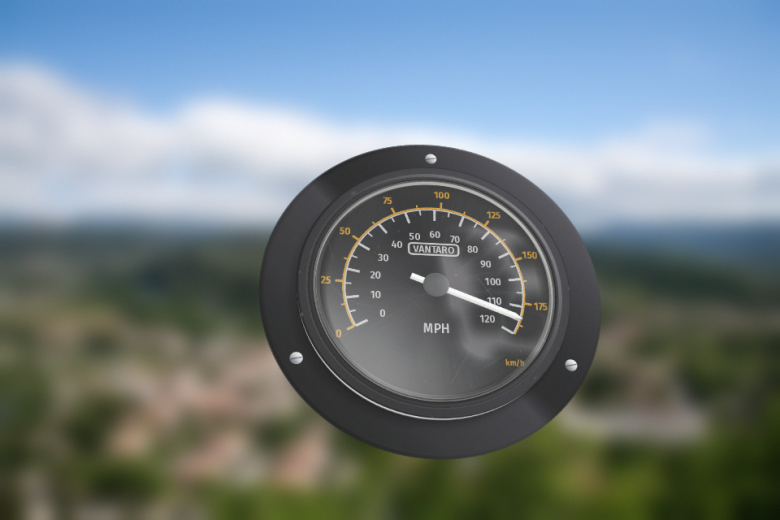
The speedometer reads 115 mph
